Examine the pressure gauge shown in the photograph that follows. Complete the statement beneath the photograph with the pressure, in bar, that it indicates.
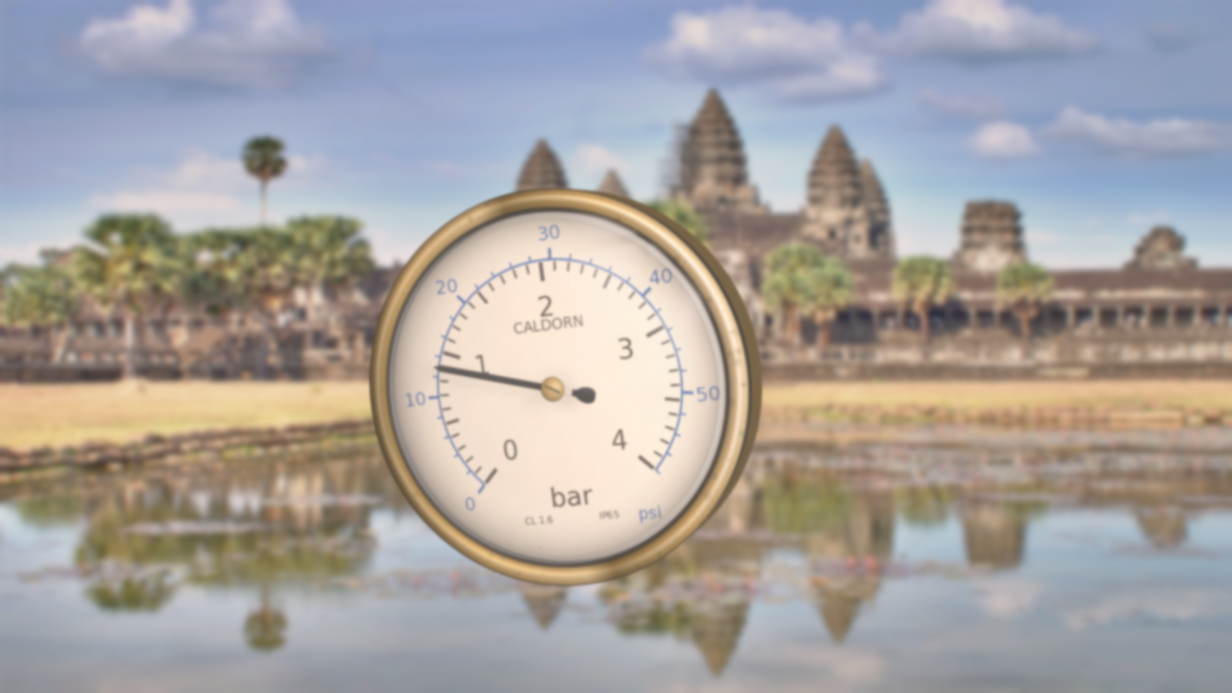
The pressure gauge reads 0.9 bar
